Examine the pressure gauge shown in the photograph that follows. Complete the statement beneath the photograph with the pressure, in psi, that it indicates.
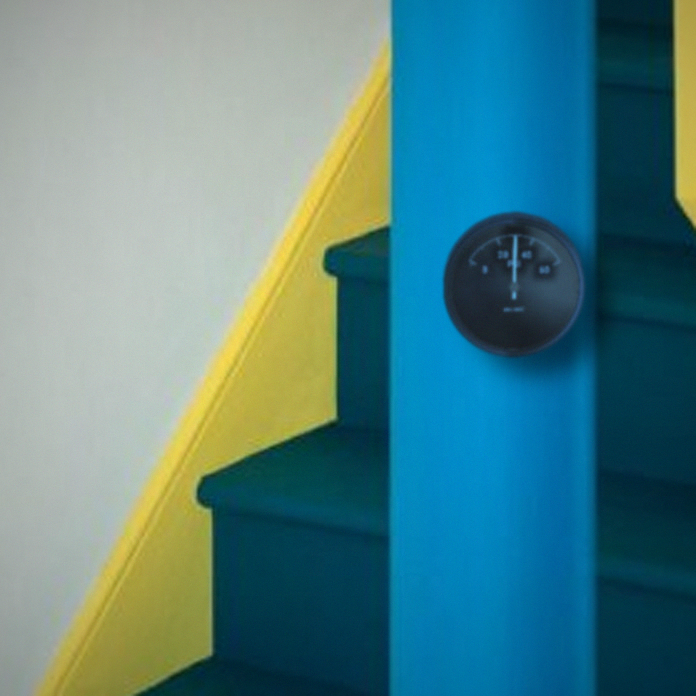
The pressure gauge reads 30 psi
